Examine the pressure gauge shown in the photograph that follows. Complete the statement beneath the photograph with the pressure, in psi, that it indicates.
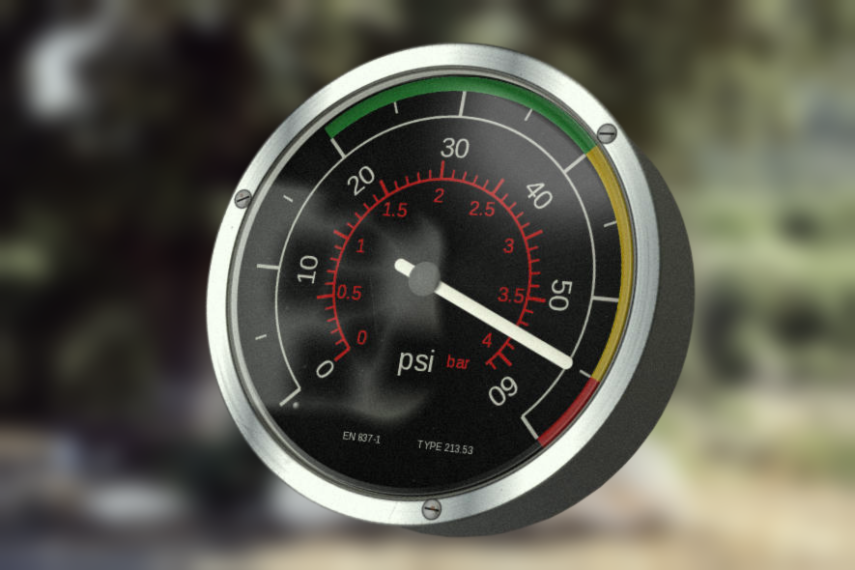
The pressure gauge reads 55 psi
